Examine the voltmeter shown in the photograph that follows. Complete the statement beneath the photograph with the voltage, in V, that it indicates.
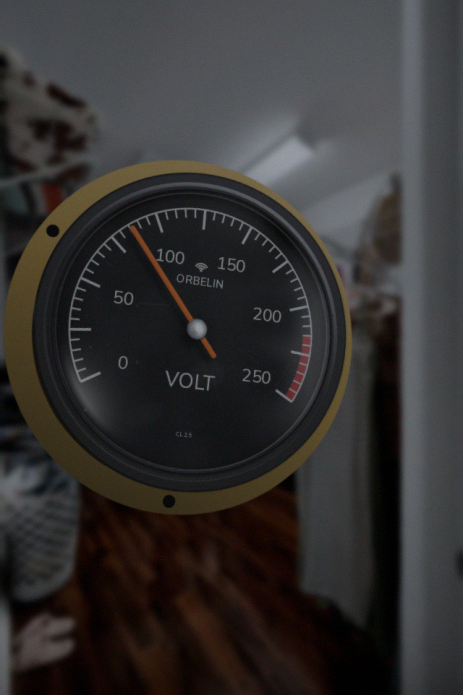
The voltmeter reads 85 V
